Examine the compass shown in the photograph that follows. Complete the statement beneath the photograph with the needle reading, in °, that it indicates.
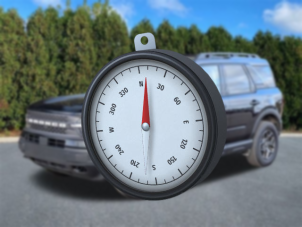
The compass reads 10 °
